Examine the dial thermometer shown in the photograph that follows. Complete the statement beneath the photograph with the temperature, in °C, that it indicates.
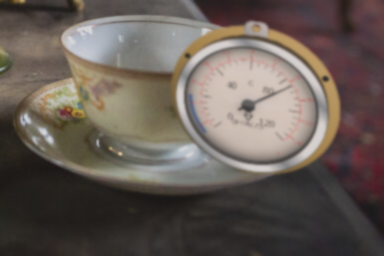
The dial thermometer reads 84 °C
